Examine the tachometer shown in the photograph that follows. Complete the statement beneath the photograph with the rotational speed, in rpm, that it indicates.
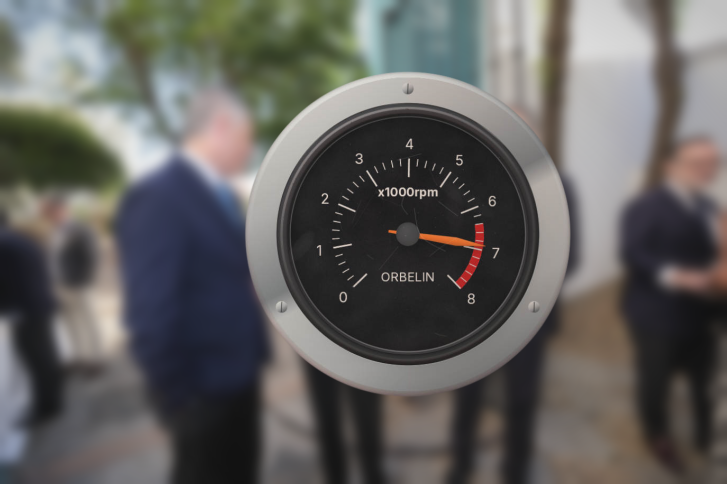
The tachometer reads 6900 rpm
